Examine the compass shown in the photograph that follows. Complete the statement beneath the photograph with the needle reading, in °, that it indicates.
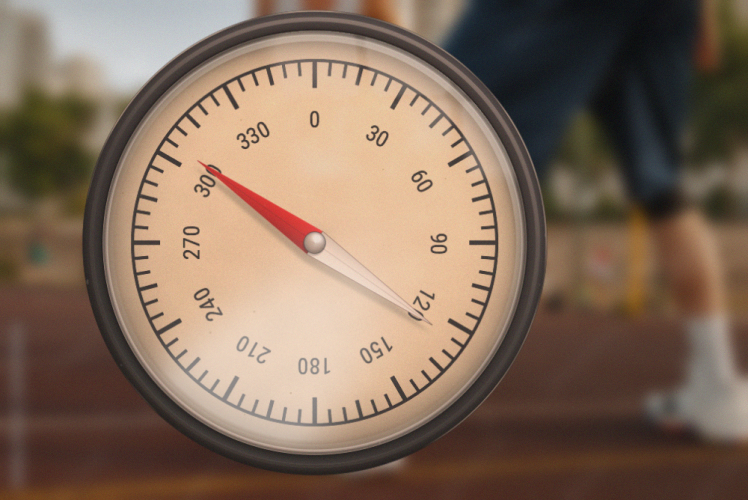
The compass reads 305 °
